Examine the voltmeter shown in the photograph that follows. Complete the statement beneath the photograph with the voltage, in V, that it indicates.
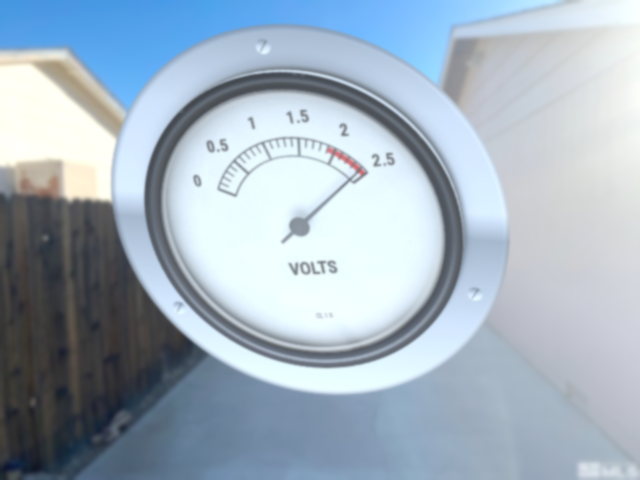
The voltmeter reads 2.4 V
